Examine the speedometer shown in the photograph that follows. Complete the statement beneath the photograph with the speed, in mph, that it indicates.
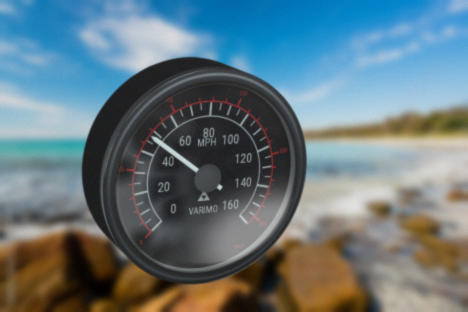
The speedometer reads 47.5 mph
